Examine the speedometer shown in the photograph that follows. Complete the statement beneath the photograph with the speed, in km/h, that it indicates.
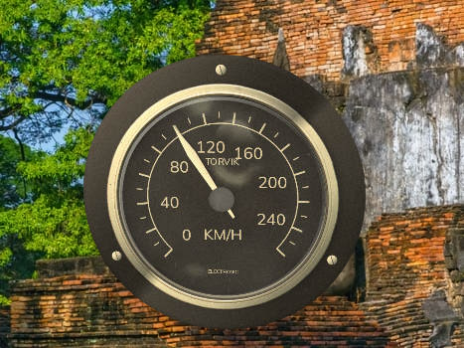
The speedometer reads 100 km/h
